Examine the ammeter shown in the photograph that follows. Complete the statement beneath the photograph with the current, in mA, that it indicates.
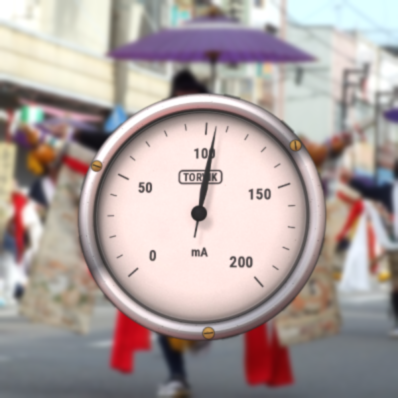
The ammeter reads 105 mA
